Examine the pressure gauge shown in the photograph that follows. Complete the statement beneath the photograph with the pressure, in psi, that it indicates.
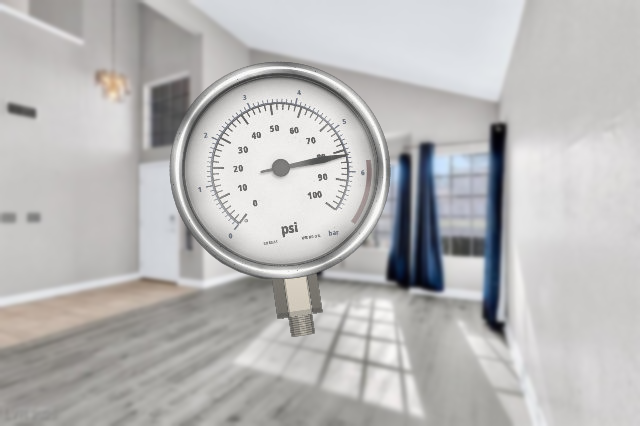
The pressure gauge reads 82 psi
